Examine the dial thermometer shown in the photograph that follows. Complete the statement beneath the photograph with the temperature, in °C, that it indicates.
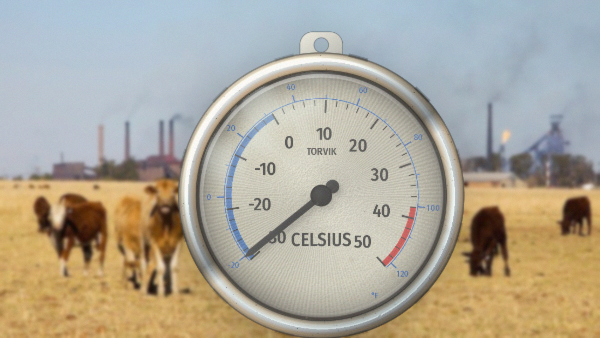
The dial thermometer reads -29 °C
